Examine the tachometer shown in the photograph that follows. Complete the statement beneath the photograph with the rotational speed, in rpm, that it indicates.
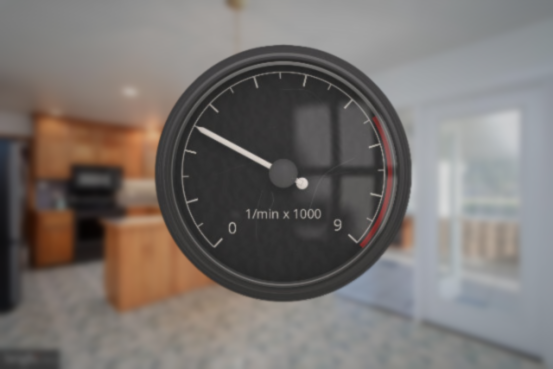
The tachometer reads 2500 rpm
